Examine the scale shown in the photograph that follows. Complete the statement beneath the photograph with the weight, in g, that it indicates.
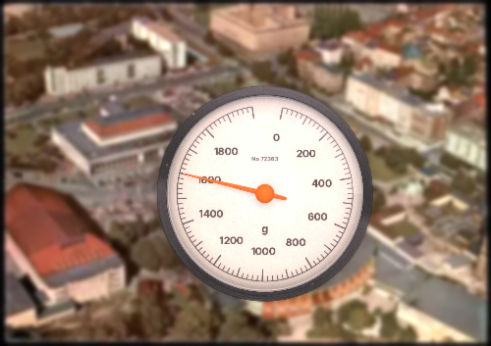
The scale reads 1600 g
